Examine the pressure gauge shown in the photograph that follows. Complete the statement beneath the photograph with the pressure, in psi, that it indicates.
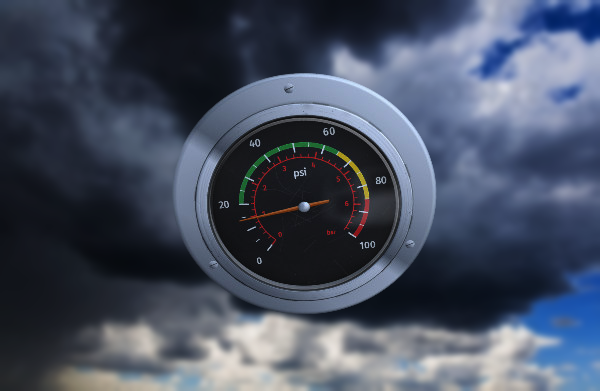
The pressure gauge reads 15 psi
